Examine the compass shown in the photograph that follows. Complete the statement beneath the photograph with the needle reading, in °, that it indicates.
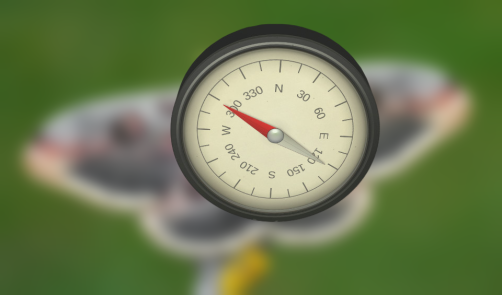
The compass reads 300 °
